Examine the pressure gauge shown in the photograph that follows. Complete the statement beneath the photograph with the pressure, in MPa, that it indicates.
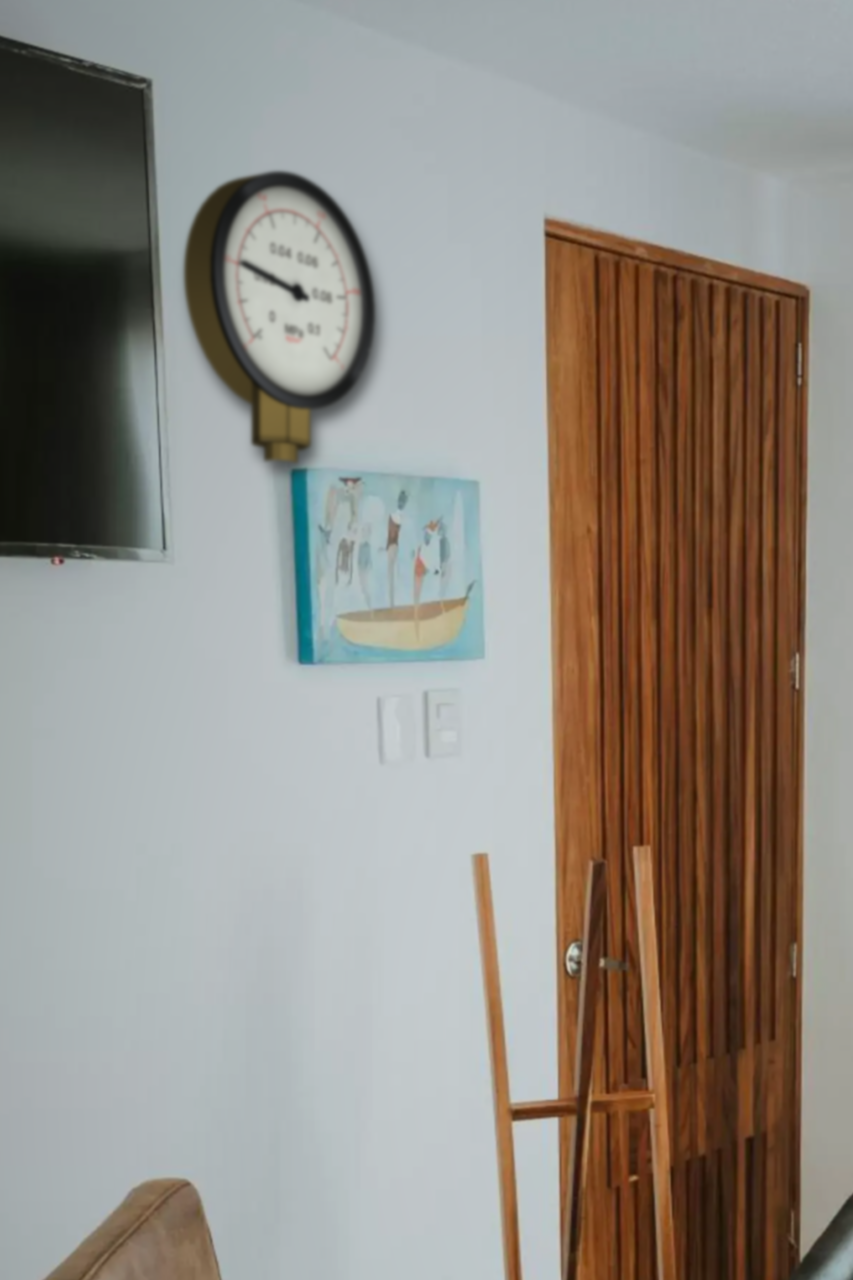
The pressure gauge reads 0.02 MPa
